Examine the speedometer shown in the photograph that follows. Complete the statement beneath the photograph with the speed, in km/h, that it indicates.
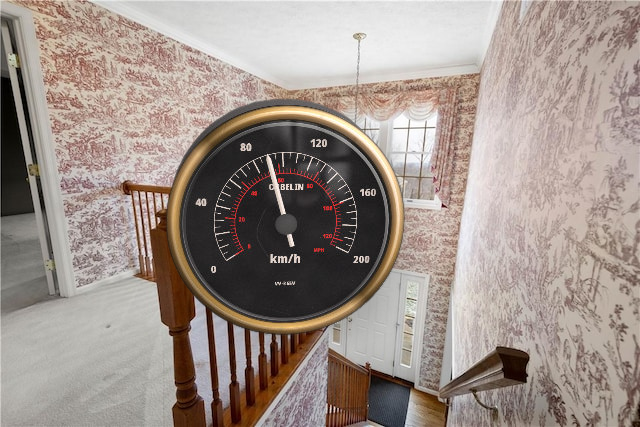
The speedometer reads 90 km/h
